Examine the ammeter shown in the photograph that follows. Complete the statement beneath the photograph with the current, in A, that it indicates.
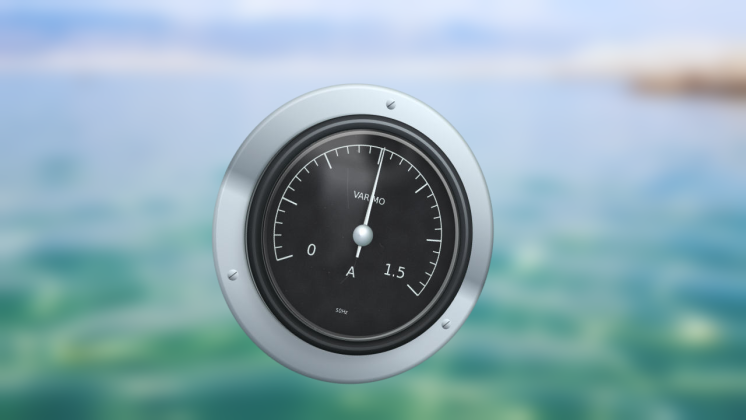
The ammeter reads 0.75 A
